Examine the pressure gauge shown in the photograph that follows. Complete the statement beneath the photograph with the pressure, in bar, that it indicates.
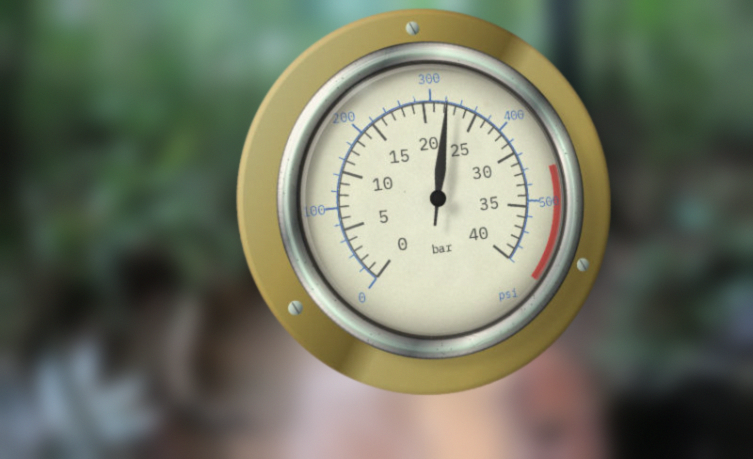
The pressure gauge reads 22 bar
